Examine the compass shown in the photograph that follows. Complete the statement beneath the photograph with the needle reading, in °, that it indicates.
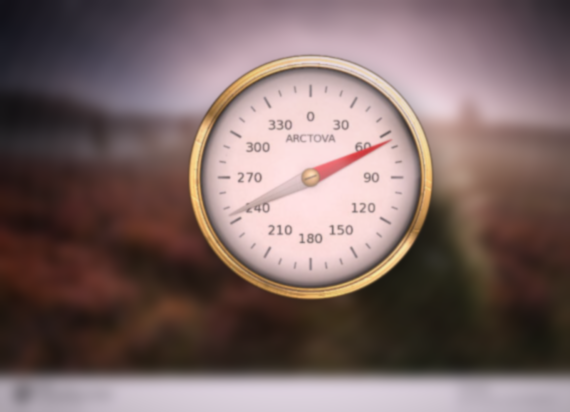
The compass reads 65 °
